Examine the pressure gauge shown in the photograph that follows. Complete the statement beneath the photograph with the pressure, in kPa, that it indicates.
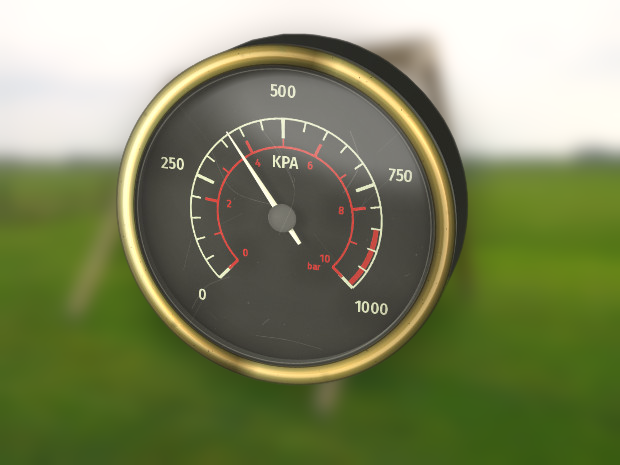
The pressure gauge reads 375 kPa
